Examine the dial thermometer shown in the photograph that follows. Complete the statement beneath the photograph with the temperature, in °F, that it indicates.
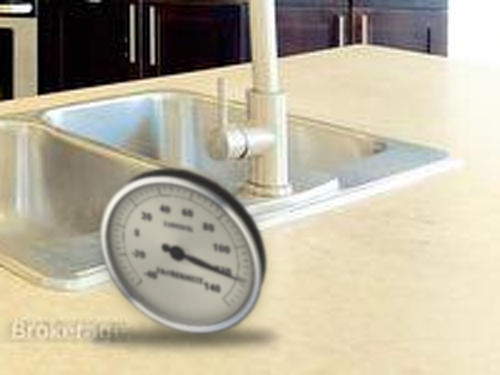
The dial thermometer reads 120 °F
